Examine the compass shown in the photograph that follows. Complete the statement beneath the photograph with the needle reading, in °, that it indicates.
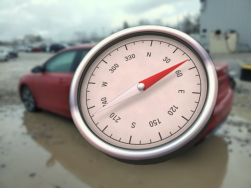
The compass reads 50 °
